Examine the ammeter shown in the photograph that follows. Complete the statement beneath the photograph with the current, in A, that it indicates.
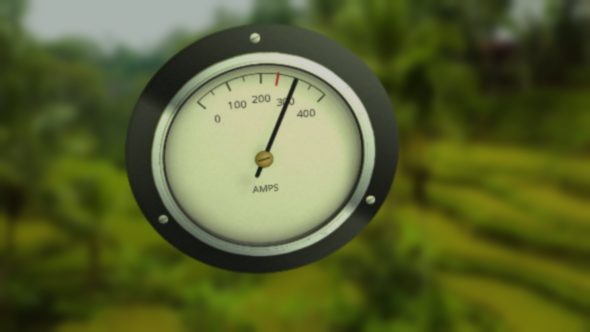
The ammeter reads 300 A
